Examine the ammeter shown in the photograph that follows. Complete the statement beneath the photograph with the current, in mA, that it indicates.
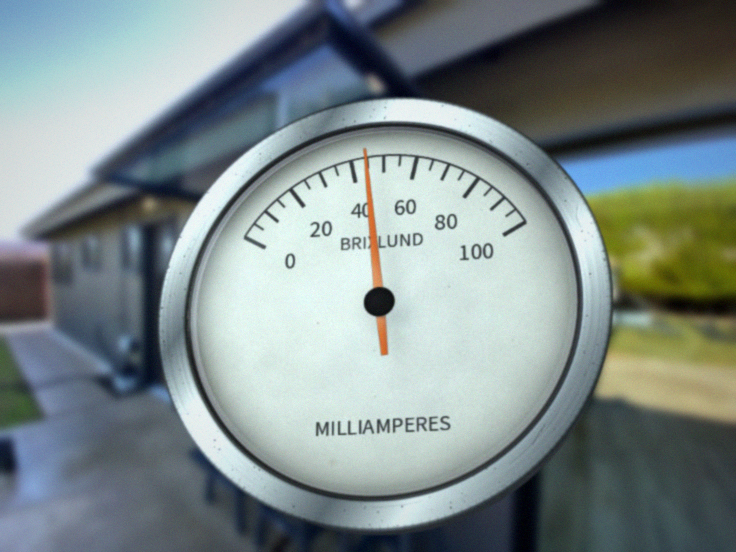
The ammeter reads 45 mA
